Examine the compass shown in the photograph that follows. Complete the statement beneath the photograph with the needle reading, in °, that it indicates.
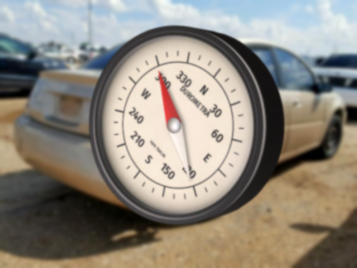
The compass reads 300 °
